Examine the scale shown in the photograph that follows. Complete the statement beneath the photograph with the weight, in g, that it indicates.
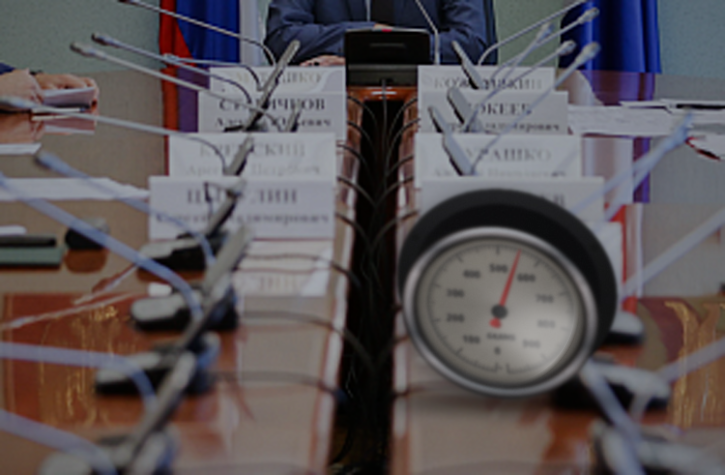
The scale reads 550 g
